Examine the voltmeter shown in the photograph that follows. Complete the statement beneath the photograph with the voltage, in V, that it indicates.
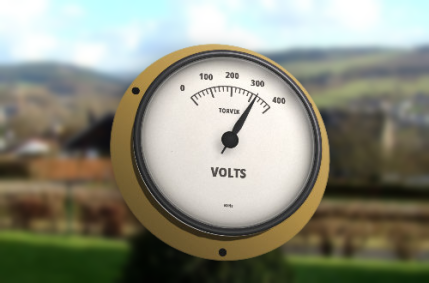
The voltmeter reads 320 V
